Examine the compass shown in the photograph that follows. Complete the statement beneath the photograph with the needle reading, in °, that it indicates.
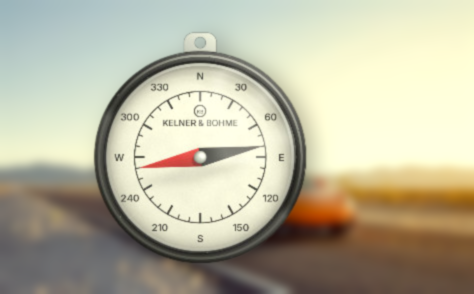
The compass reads 260 °
